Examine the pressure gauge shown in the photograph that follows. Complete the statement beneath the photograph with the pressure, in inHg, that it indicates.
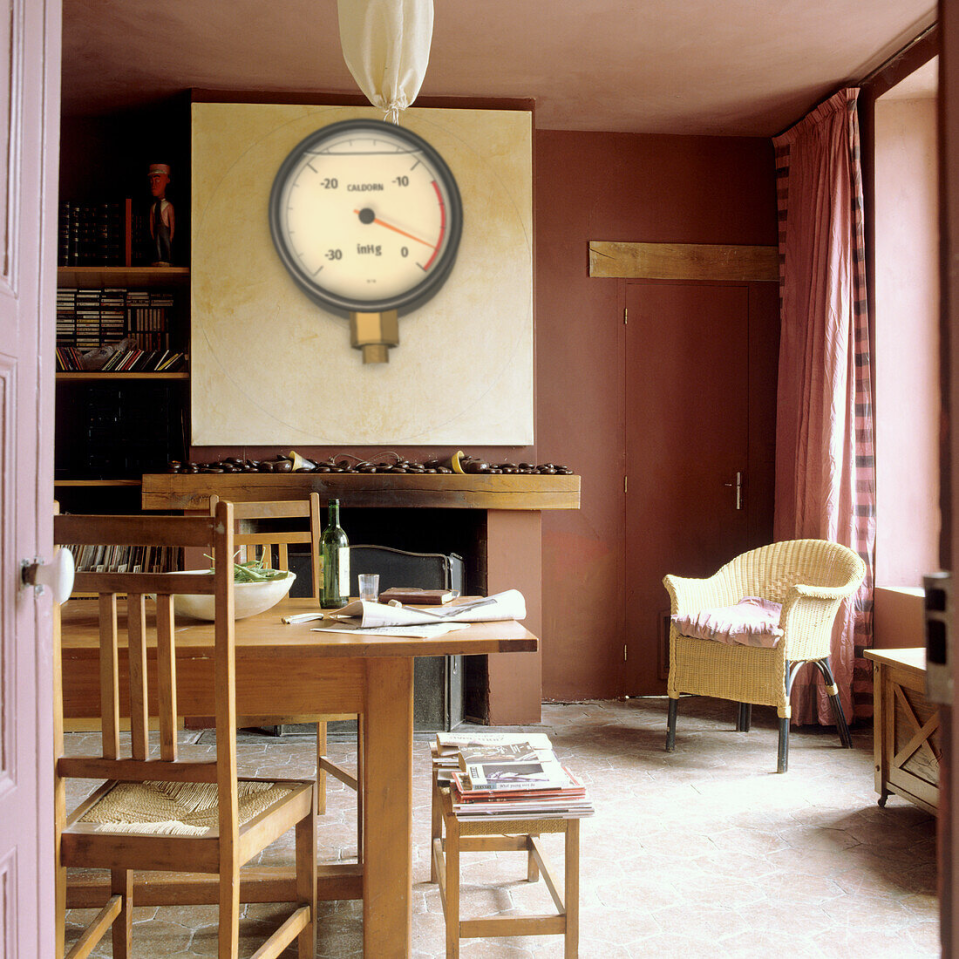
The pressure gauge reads -2 inHg
